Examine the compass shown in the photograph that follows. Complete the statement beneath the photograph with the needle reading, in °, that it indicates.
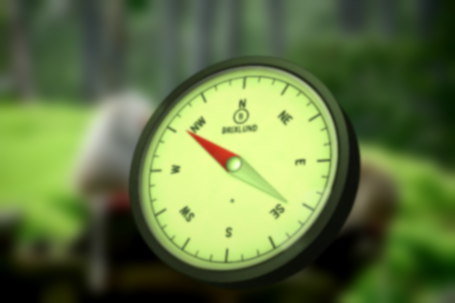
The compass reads 305 °
